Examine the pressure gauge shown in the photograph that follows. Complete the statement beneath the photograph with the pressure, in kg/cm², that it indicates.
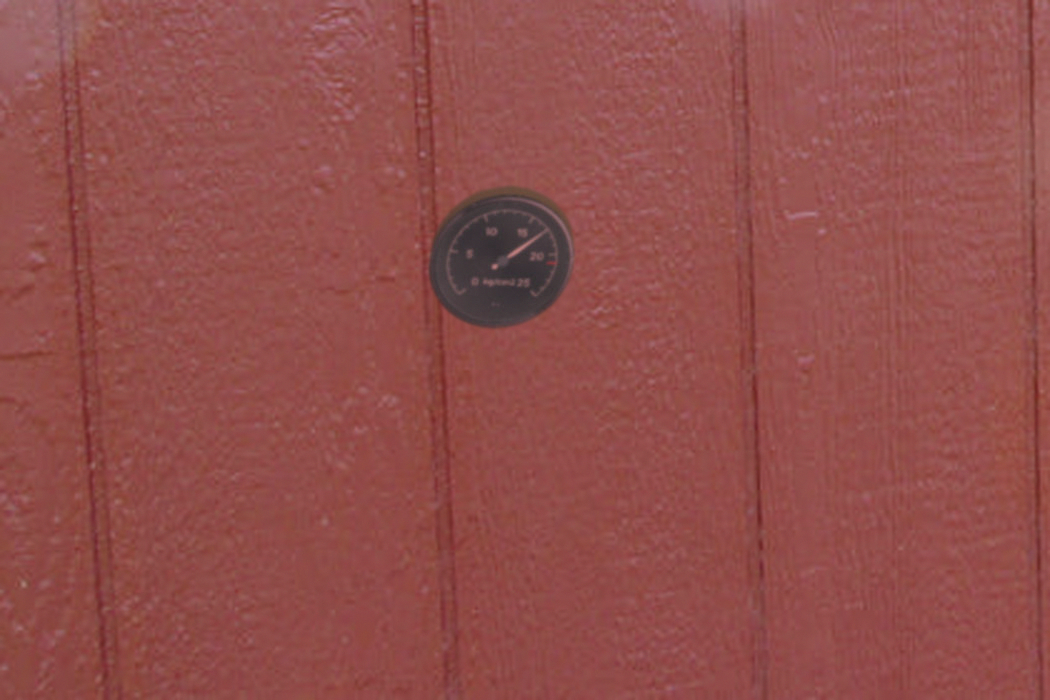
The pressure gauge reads 17 kg/cm²
